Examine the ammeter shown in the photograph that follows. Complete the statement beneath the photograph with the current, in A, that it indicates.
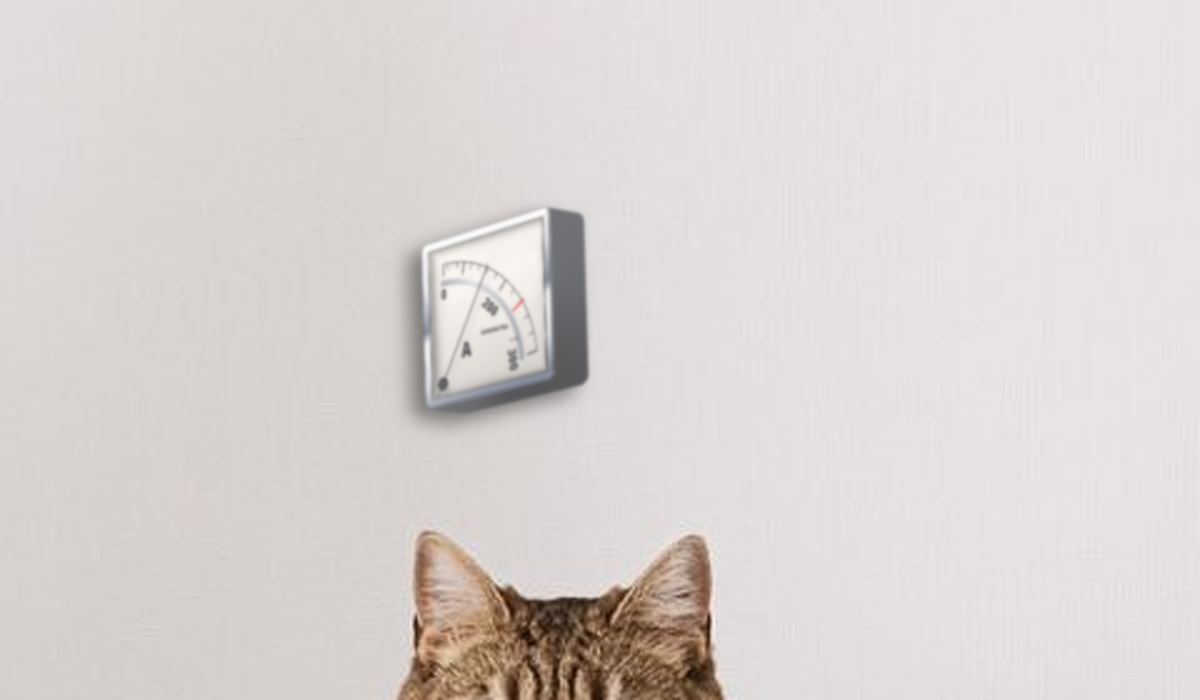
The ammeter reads 160 A
